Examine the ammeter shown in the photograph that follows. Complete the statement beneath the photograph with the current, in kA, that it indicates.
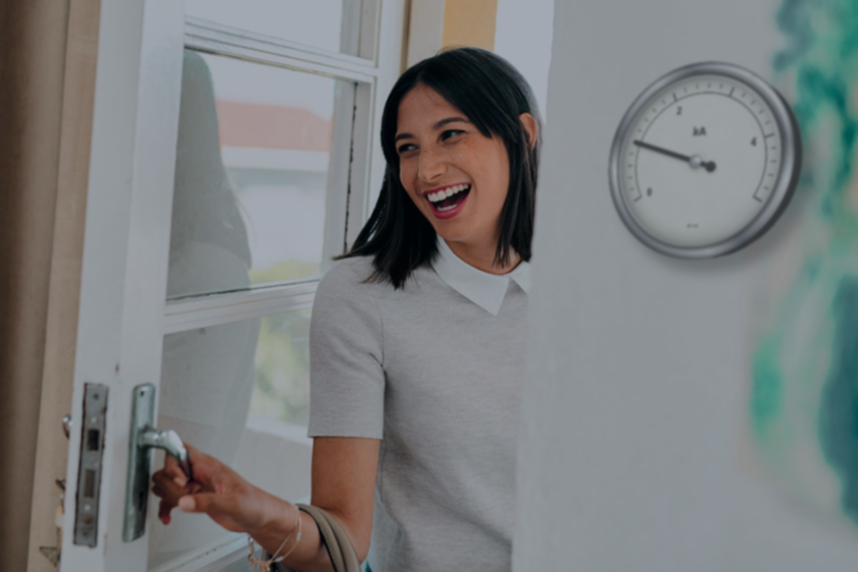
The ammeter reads 1 kA
